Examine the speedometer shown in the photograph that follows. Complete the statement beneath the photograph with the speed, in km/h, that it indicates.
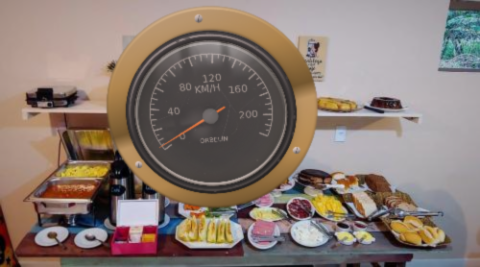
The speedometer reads 5 km/h
